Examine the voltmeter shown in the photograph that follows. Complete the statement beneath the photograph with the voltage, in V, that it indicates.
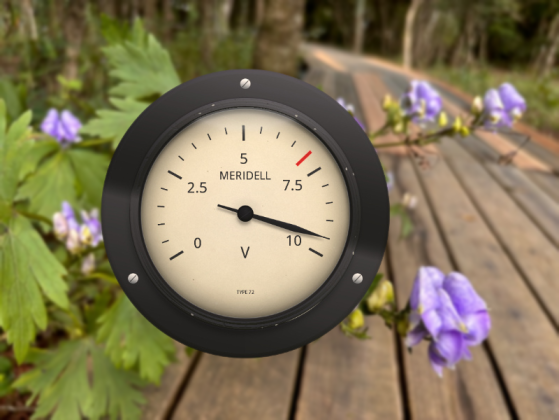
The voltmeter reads 9.5 V
